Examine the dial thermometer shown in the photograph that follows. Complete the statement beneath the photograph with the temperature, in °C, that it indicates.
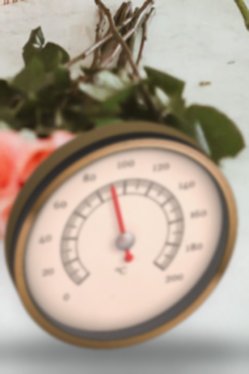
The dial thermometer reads 90 °C
